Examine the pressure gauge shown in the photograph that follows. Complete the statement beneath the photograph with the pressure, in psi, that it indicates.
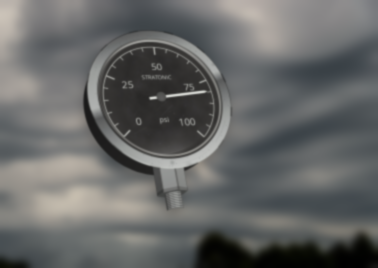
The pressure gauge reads 80 psi
